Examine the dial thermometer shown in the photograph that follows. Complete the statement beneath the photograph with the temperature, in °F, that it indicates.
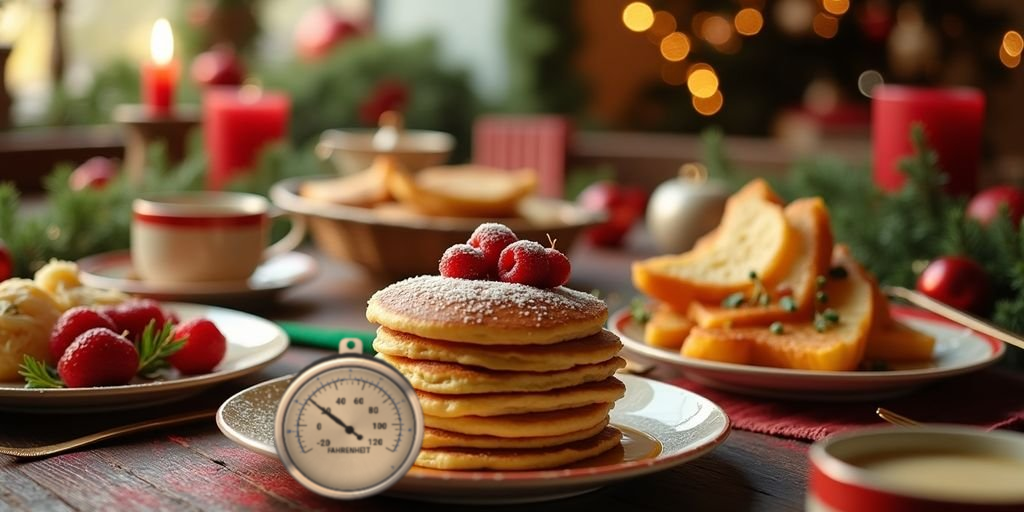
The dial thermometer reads 20 °F
